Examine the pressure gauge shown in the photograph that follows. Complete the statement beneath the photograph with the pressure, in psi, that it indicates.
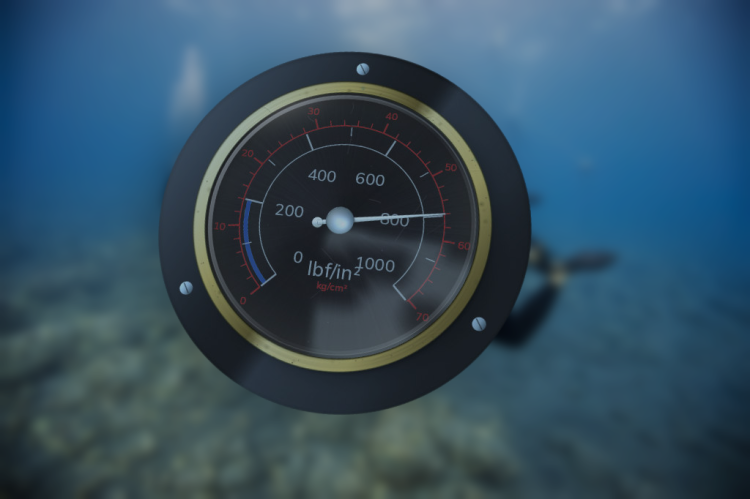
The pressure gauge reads 800 psi
